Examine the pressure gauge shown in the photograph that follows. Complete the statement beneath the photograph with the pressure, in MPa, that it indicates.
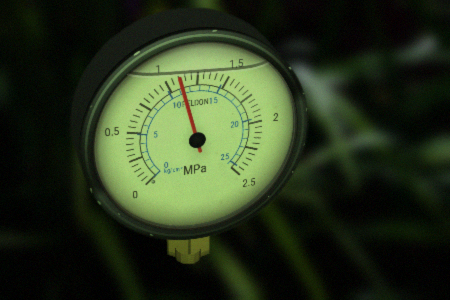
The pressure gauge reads 1.1 MPa
